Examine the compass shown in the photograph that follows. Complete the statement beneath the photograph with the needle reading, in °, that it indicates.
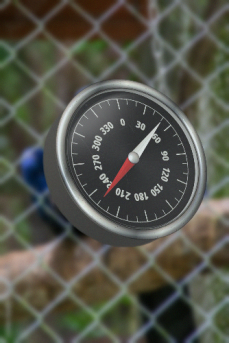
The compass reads 230 °
